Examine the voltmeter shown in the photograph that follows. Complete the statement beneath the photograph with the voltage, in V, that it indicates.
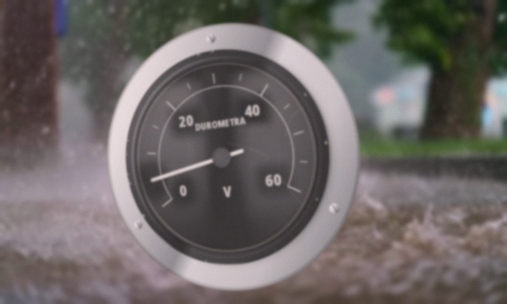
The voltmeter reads 5 V
